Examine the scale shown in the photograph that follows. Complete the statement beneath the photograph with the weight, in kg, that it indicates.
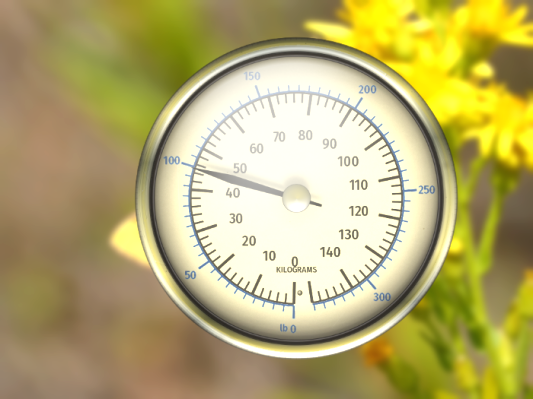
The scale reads 45 kg
